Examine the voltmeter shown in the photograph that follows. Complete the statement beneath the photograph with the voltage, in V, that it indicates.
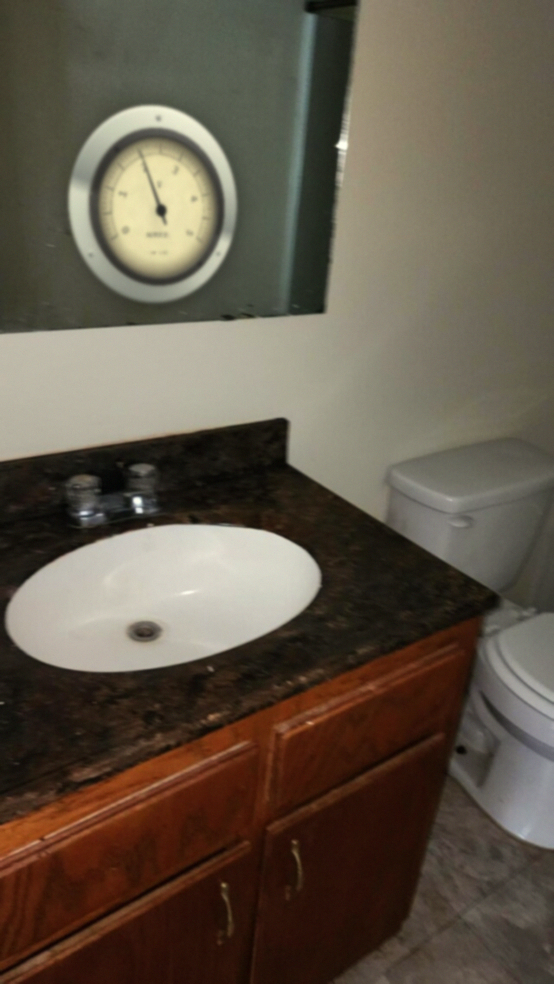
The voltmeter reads 2 V
